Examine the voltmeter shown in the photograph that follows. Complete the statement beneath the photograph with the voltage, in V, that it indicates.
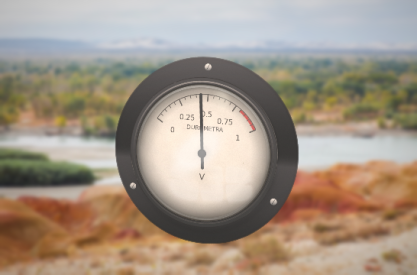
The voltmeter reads 0.45 V
